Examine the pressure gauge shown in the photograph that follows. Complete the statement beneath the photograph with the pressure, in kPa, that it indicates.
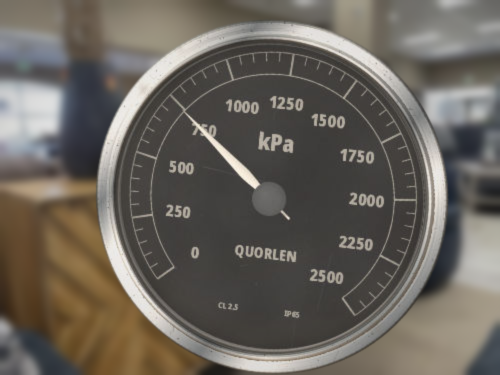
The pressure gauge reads 750 kPa
